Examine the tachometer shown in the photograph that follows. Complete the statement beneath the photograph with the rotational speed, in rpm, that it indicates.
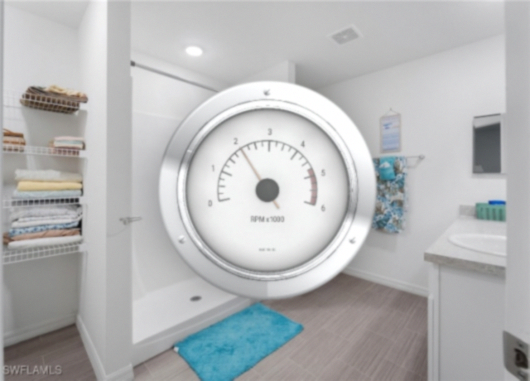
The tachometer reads 2000 rpm
